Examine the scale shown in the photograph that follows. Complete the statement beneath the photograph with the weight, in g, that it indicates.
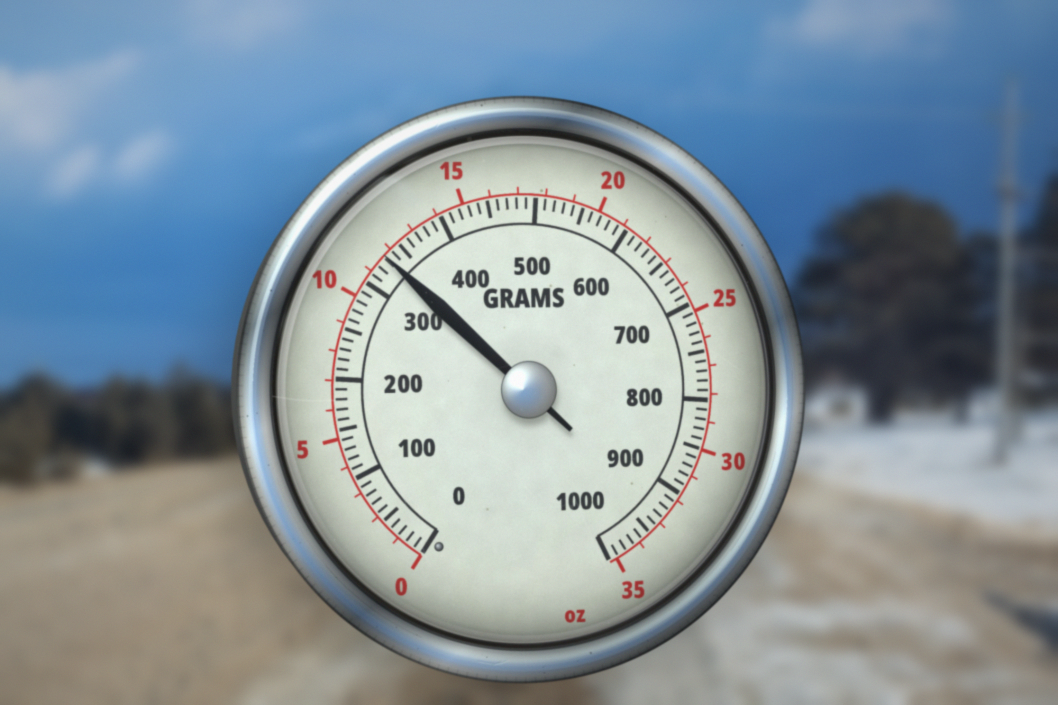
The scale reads 330 g
